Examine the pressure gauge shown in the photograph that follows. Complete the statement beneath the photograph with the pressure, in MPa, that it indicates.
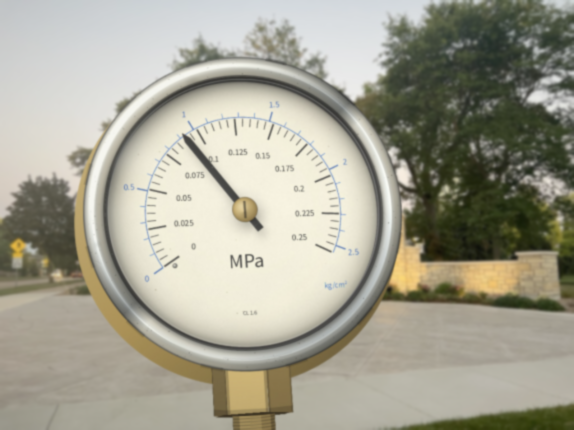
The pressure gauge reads 0.09 MPa
